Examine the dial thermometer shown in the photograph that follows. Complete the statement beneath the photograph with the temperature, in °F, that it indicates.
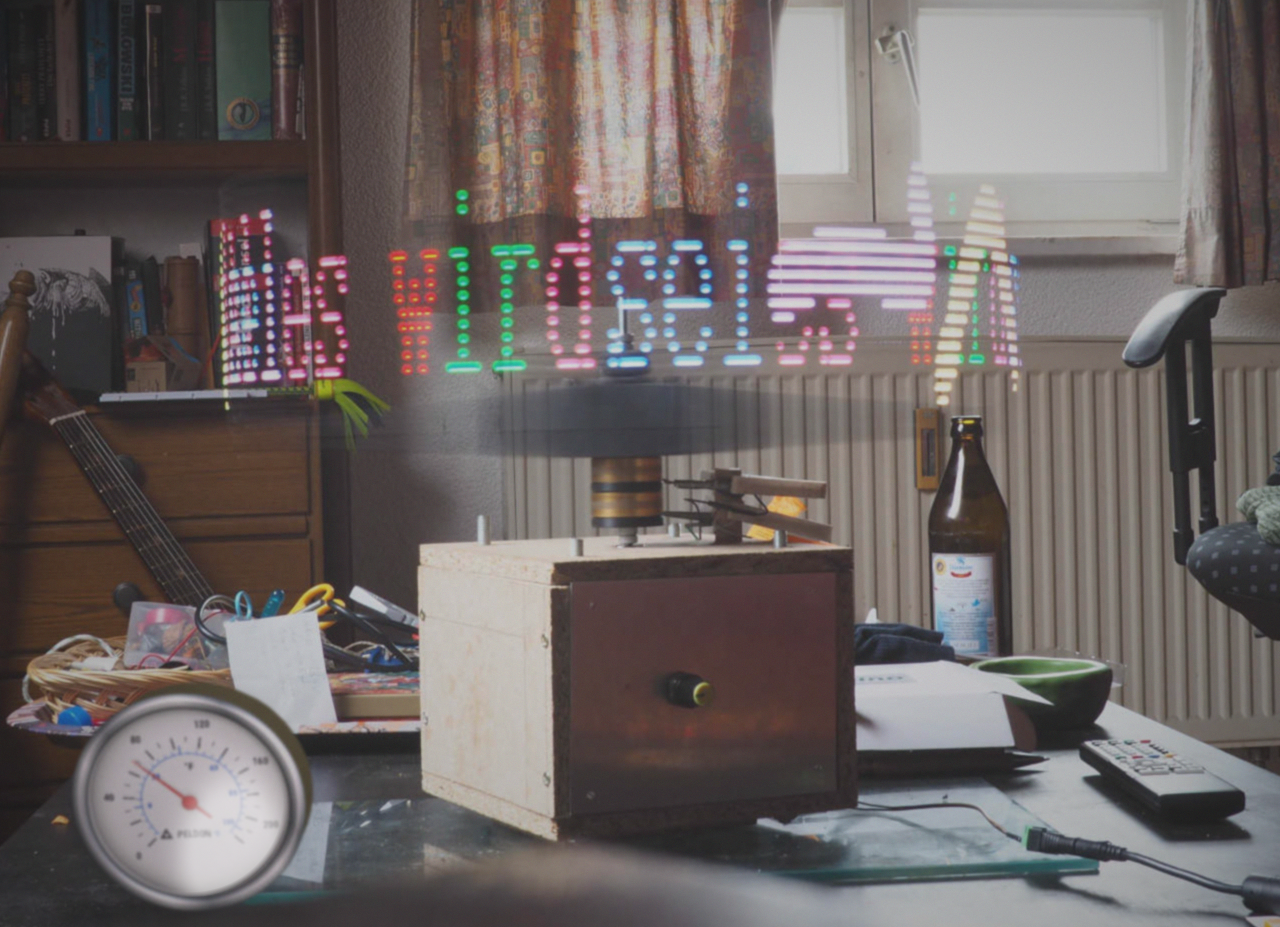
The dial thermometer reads 70 °F
